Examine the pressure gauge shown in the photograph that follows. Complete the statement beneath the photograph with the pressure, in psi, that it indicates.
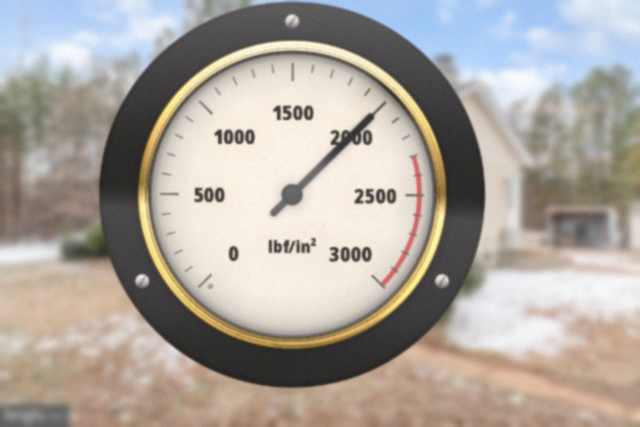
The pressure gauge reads 2000 psi
